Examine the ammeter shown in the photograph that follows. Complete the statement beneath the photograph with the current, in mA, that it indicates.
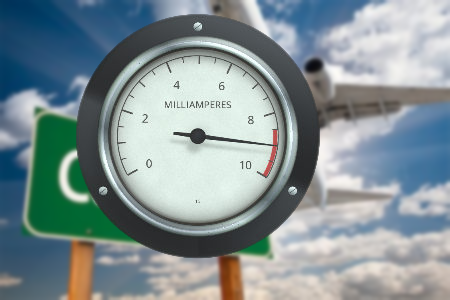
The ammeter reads 9 mA
